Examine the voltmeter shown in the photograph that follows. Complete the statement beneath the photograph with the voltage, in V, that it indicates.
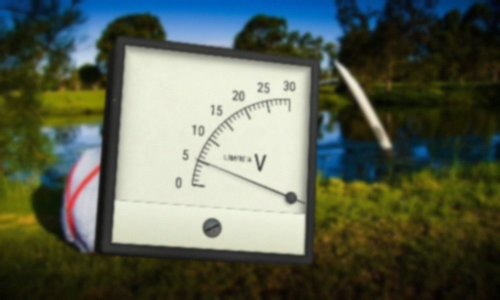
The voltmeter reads 5 V
